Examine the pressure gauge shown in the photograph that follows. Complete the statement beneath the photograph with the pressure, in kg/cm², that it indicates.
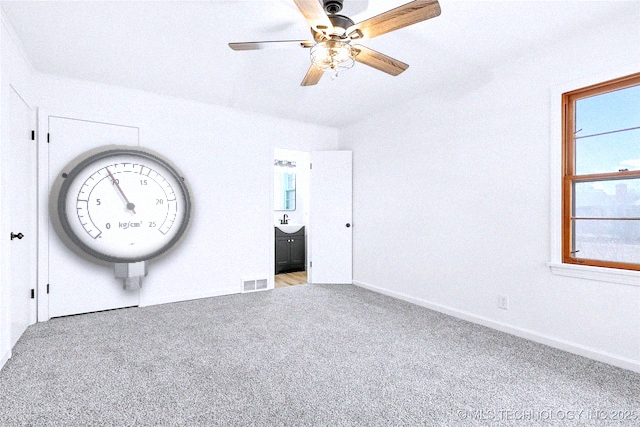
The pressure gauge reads 10 kg/cm²
